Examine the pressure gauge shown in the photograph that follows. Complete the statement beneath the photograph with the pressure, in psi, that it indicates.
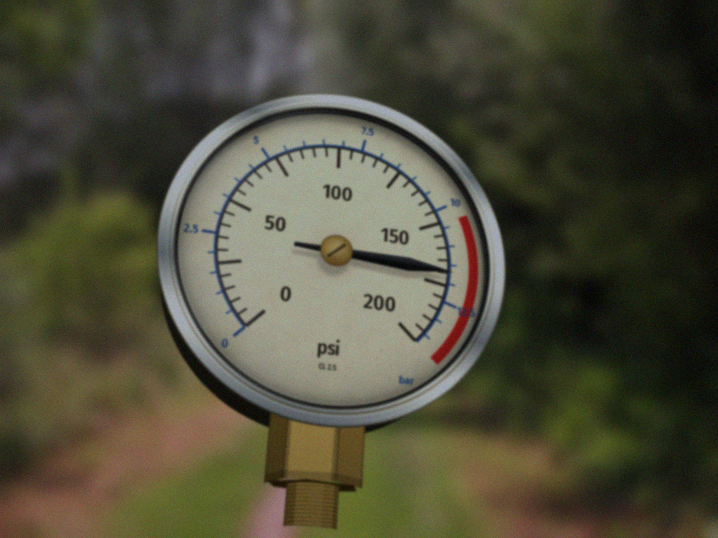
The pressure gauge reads 170 psi
